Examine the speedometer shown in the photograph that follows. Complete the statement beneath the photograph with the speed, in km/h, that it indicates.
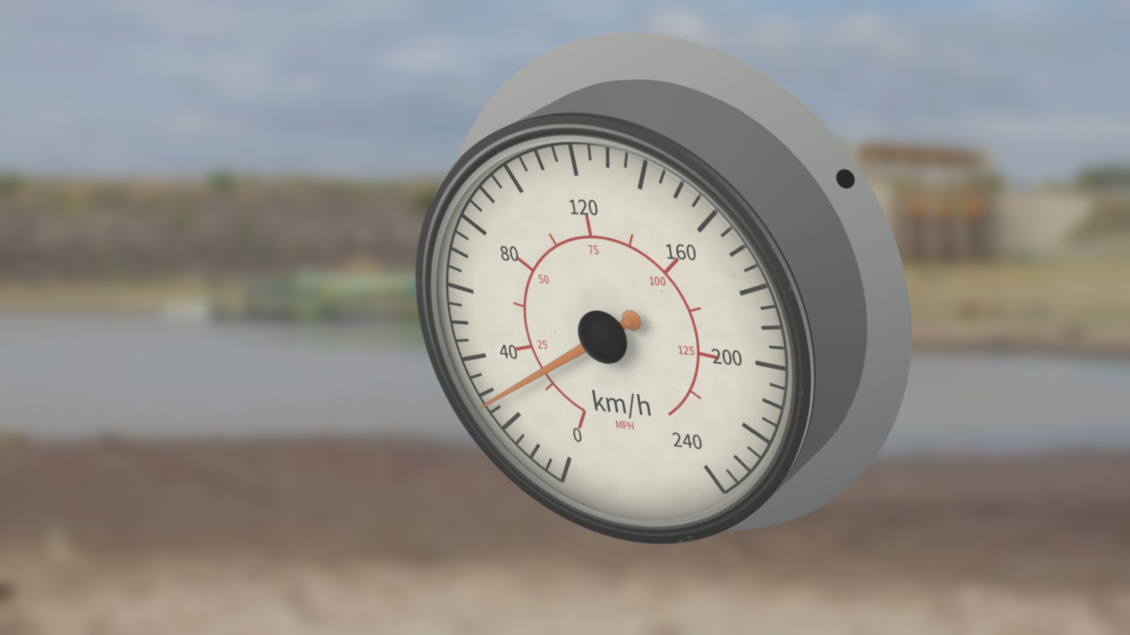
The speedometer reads 27.5 km/h
